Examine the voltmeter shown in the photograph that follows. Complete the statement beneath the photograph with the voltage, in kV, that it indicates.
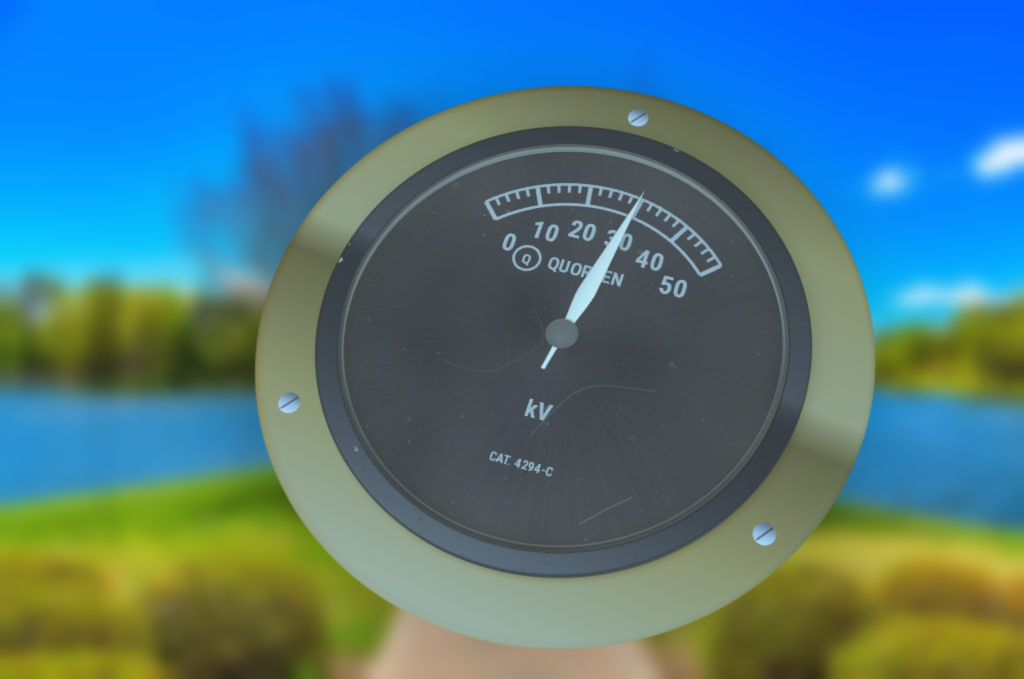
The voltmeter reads 30 kV
